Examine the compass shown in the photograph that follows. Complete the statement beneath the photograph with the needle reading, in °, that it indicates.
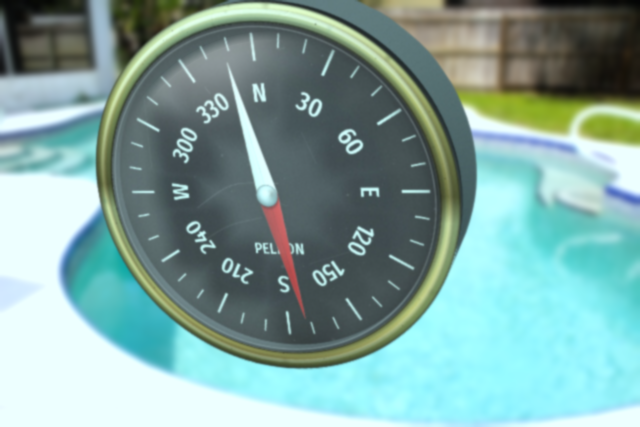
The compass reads 170 °
